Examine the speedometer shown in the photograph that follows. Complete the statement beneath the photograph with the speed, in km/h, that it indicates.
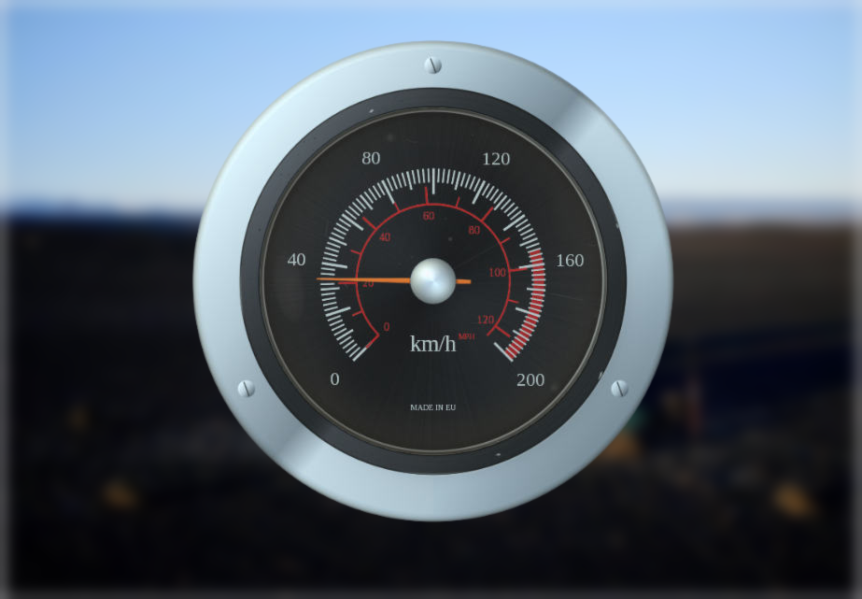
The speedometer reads 34 km/h
